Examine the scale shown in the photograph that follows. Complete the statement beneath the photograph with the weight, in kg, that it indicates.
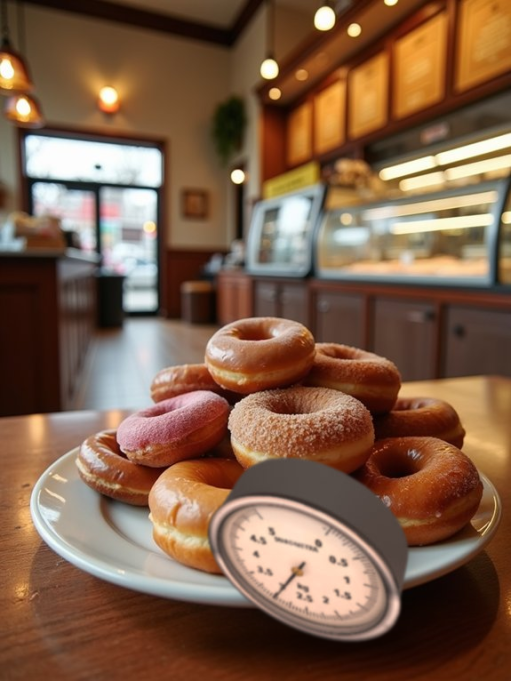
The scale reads 3 kg
